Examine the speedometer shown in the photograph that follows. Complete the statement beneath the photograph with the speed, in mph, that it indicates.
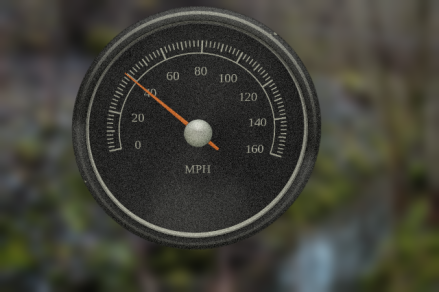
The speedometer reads 40 mph
